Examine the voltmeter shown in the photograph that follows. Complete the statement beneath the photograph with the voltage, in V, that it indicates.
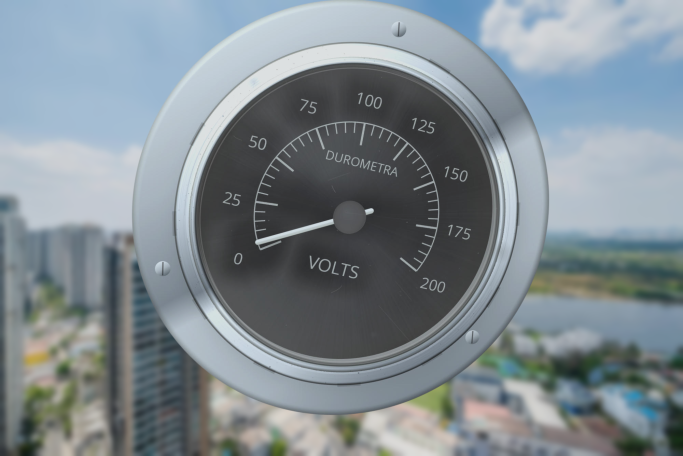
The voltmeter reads 5 V
